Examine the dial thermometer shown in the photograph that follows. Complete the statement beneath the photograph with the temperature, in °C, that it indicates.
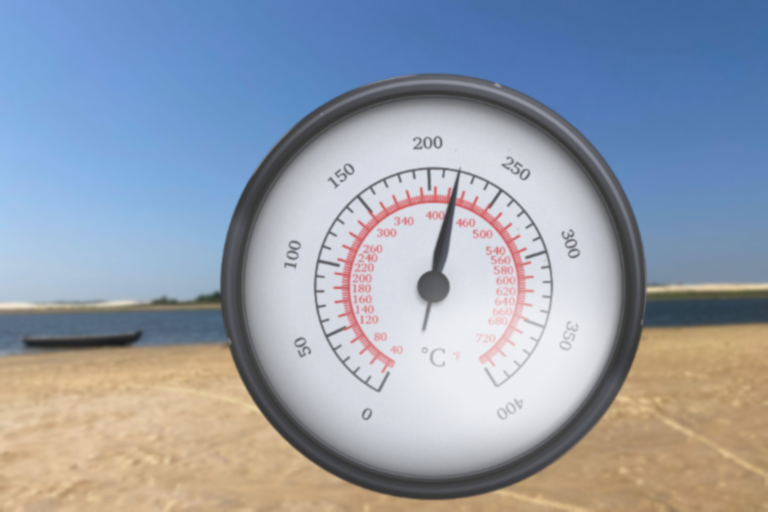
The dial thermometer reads 220 °C
